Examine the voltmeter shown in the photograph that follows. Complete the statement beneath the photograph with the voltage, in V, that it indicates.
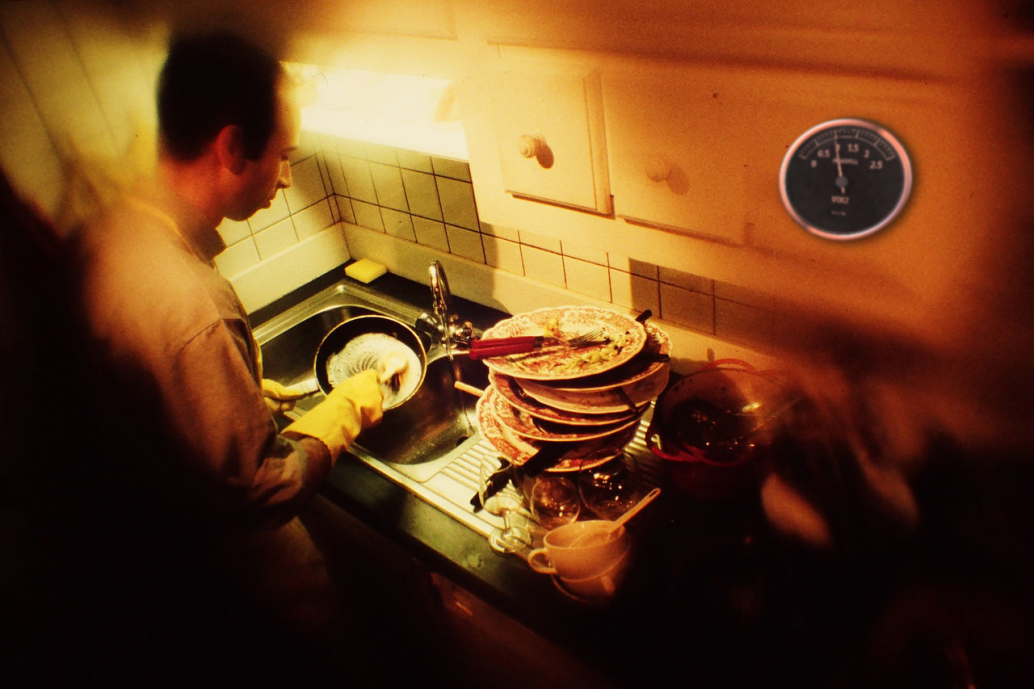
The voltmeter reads 1 V
